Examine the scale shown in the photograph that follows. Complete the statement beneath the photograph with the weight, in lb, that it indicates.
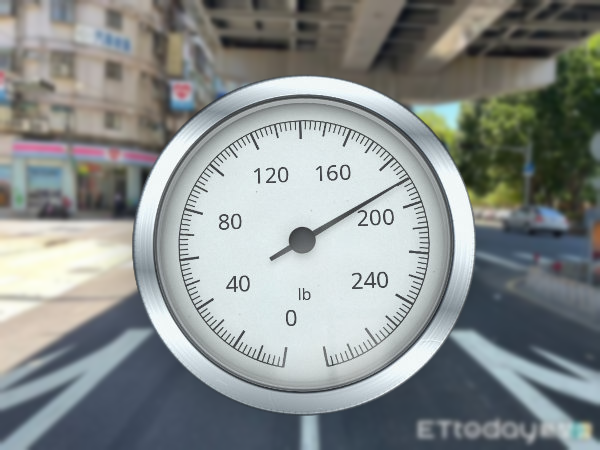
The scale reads 190 lb
